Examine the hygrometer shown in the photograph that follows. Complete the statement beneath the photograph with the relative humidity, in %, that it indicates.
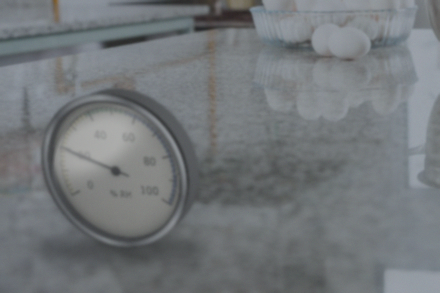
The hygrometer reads 20 %
